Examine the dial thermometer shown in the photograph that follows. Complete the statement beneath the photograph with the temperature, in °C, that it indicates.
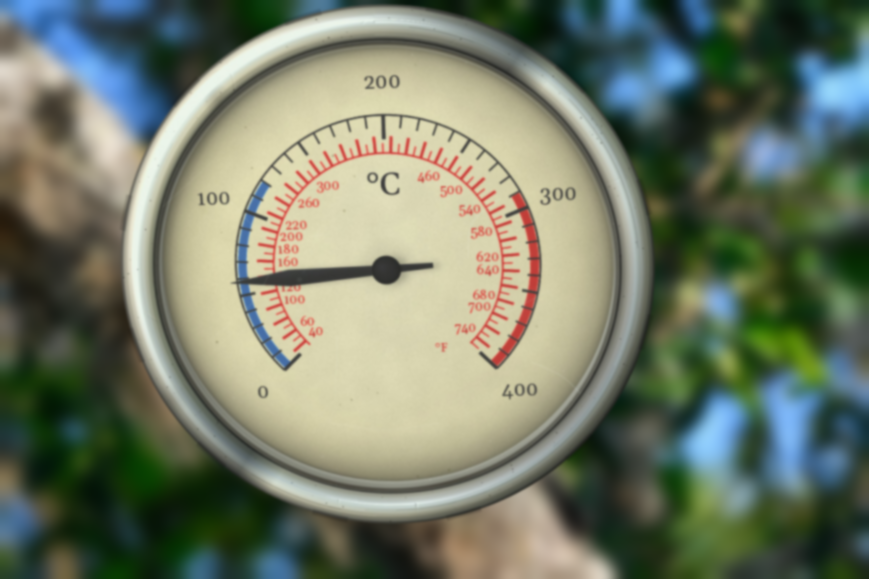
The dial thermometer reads 60 °C
